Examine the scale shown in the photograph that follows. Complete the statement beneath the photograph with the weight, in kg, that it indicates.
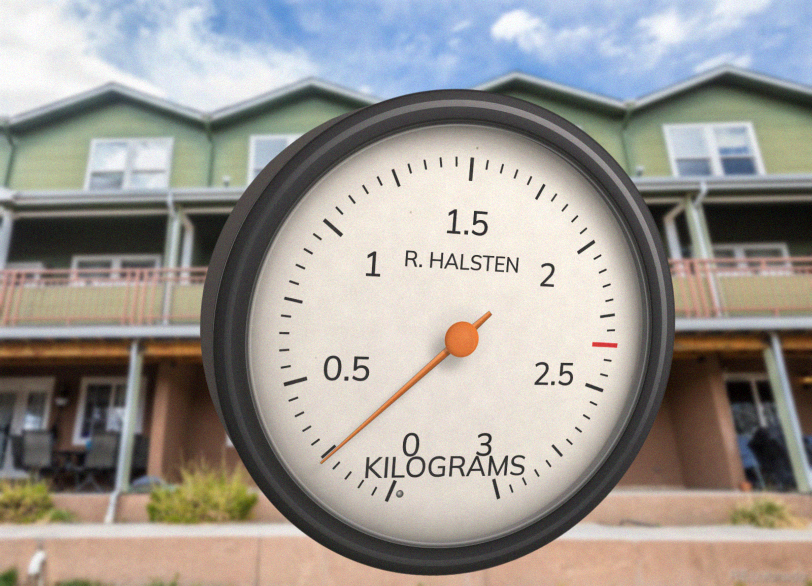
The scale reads 0.25 kg
